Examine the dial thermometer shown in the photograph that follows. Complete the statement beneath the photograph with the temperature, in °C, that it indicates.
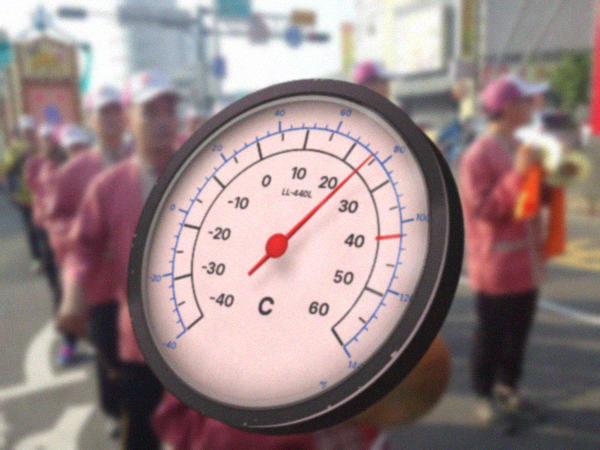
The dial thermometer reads 25 °C
